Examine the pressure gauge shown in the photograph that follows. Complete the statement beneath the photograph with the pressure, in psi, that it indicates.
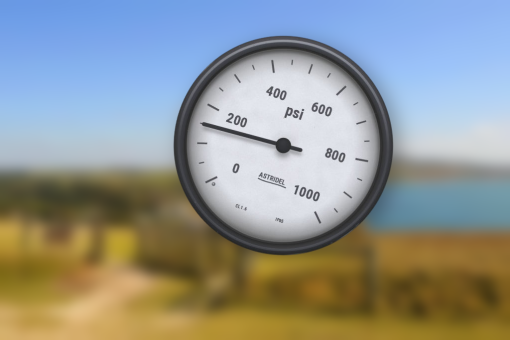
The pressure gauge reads 150 psi
